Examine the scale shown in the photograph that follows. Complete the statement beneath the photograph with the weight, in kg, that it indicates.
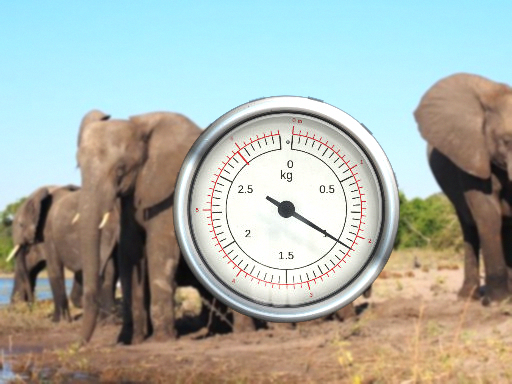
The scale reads 1 kg
